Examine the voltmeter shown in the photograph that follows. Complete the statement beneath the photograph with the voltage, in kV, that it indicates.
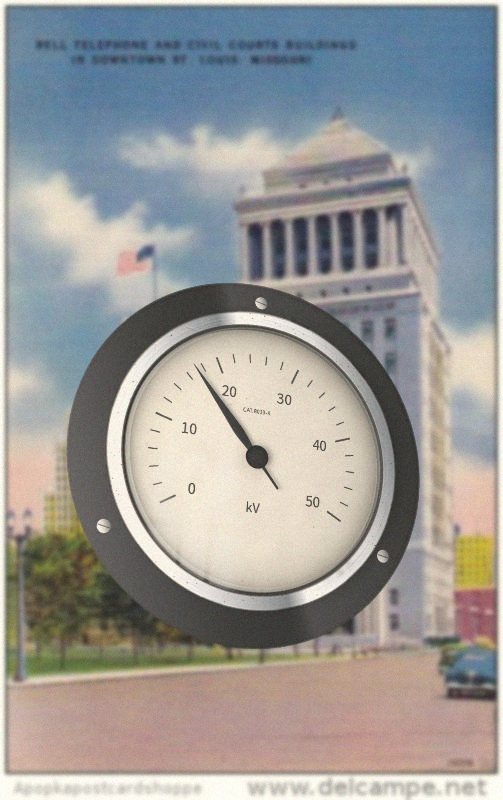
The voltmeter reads 17 kV
